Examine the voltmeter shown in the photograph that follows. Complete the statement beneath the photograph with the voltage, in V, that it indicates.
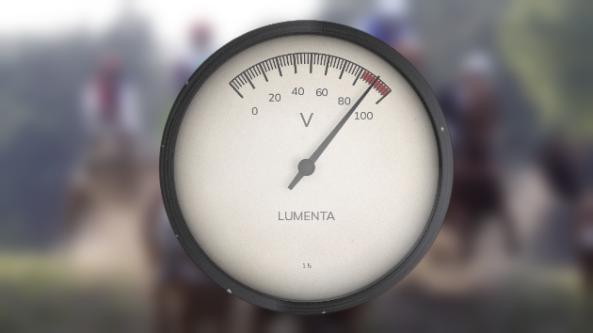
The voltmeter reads 90 V
